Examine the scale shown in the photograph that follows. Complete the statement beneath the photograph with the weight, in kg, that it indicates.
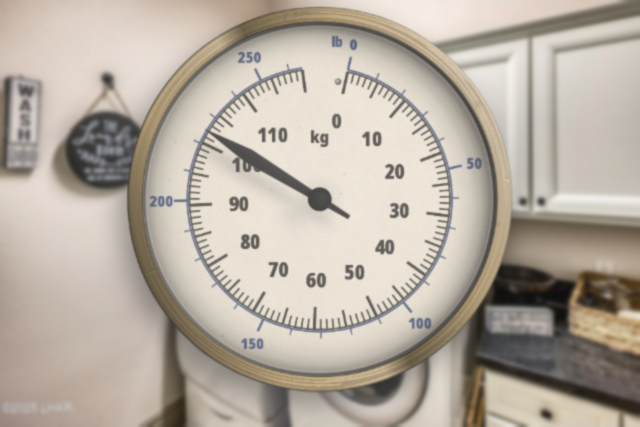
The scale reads 102 kg
